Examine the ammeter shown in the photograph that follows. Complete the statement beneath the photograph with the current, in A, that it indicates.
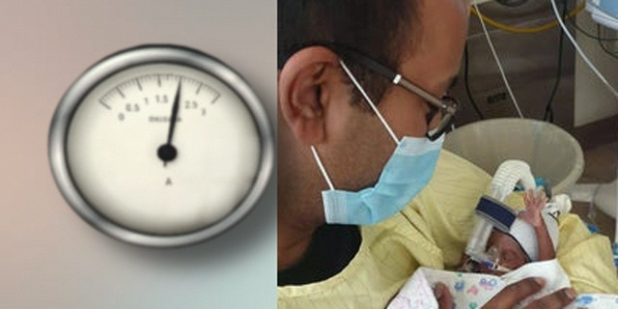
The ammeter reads 2 A
